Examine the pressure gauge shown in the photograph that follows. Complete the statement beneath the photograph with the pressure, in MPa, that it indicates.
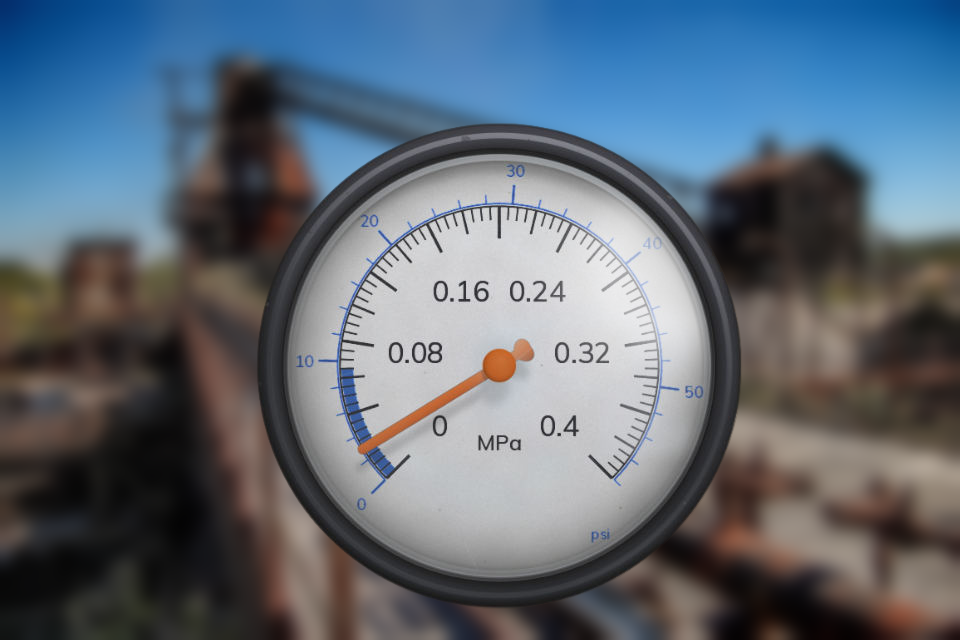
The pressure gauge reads 0.02 MPa
